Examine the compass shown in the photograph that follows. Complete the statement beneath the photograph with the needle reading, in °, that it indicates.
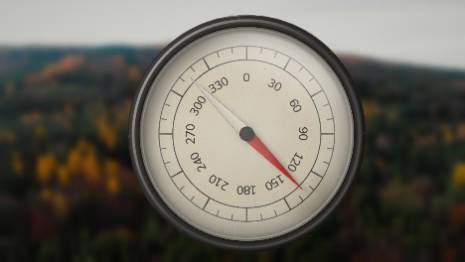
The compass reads 135 °
